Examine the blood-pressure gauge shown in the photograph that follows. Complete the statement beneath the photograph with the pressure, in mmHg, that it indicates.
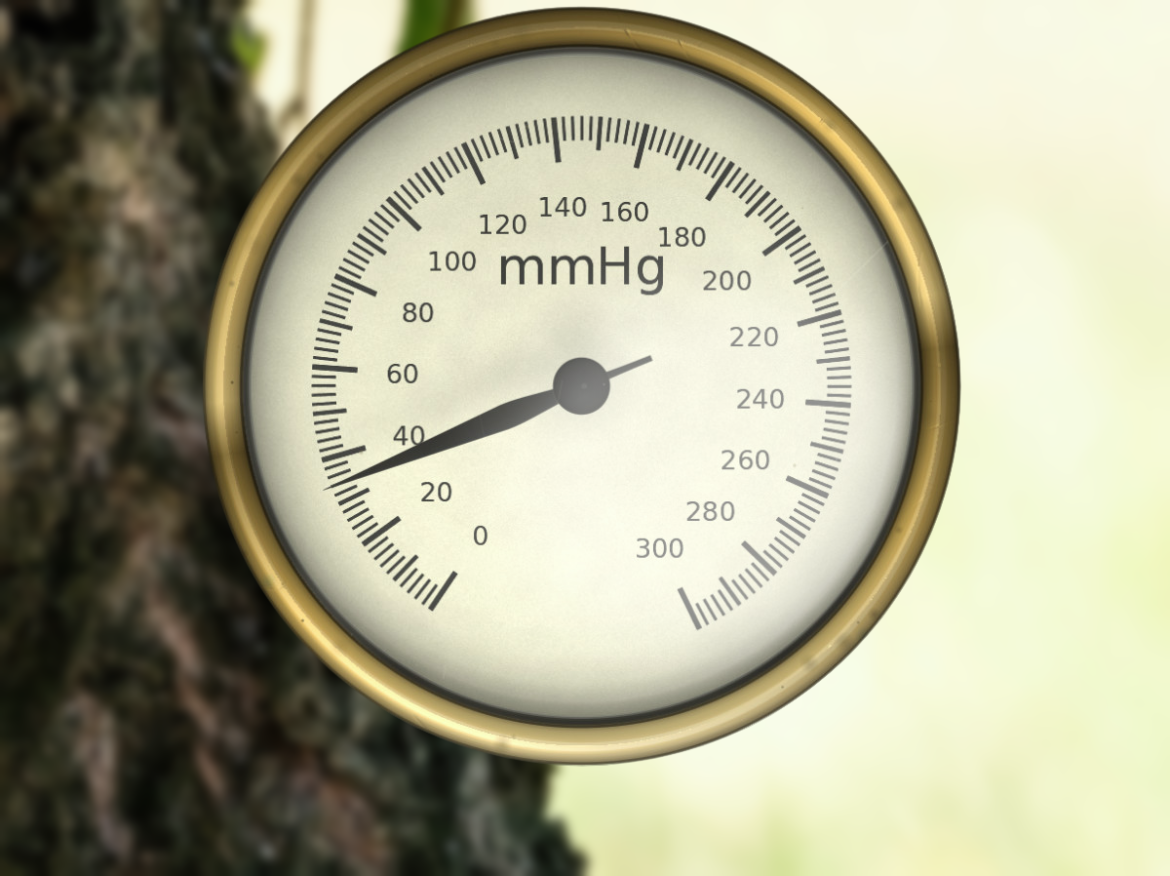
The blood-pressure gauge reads 34 mmHg
